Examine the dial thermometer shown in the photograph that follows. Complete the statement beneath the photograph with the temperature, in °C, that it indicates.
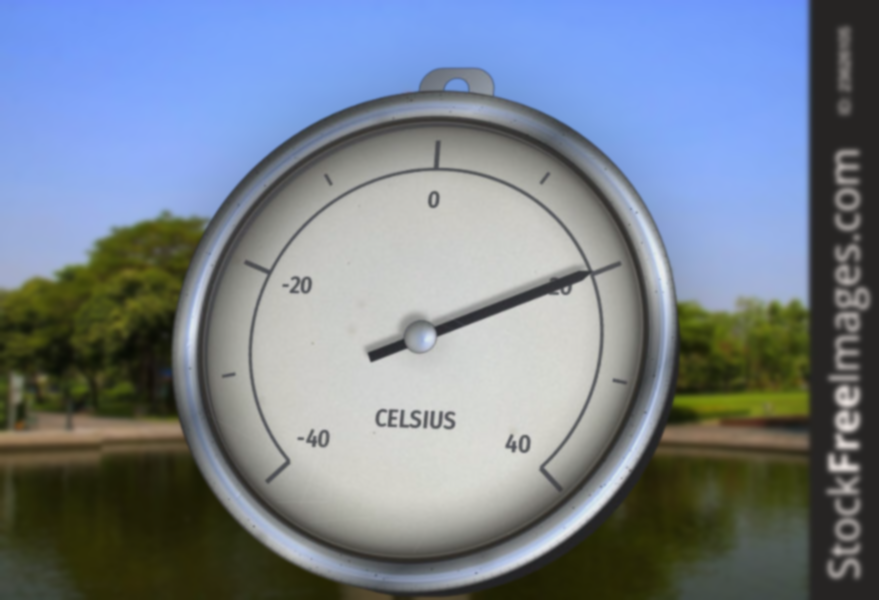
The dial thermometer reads 20 °C
